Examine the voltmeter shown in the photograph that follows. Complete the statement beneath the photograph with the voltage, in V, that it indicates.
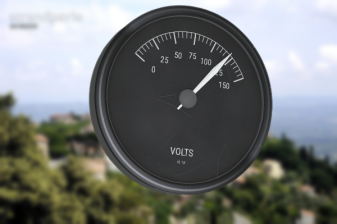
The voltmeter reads 120 V
